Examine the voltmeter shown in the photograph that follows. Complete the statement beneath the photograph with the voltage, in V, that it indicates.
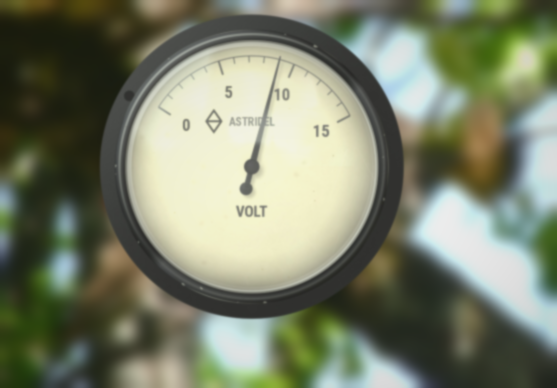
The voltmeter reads 9 V
